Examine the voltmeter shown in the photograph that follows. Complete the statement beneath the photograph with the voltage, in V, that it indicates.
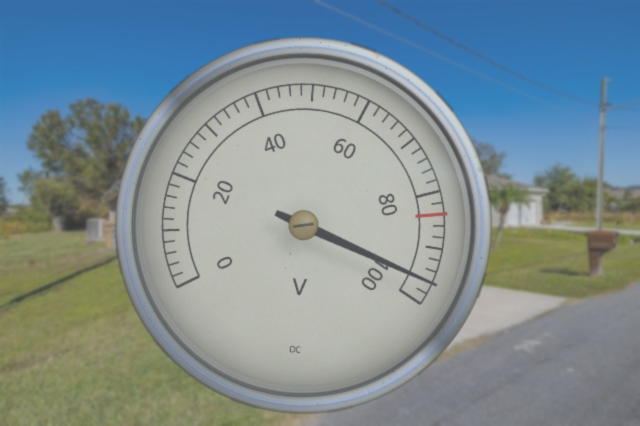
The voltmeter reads 96 V
